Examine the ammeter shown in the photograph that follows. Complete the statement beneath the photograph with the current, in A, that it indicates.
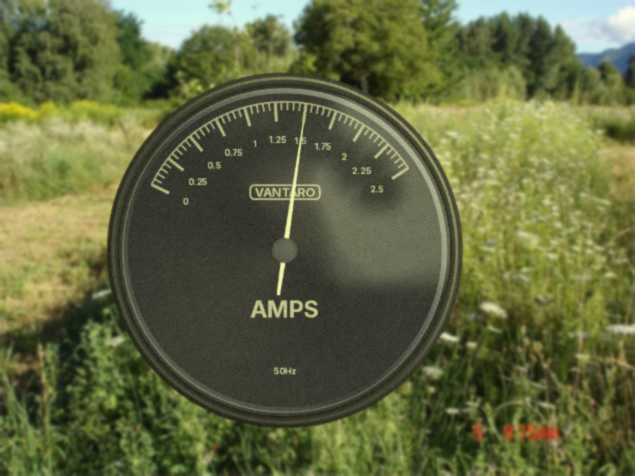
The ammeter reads 1.5 A
